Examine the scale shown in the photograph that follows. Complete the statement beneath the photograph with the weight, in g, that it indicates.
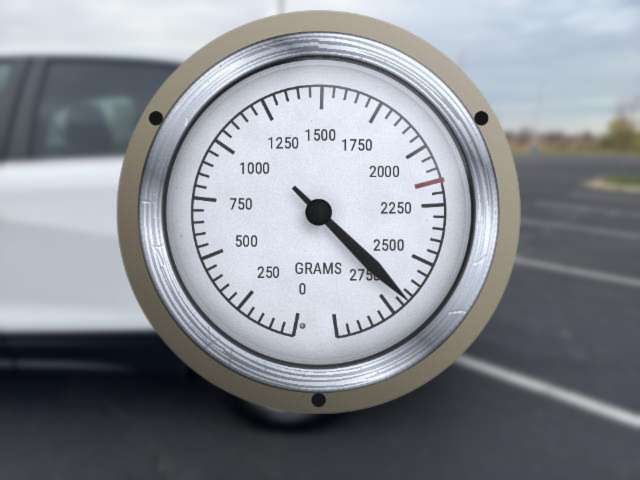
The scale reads 2675 g
